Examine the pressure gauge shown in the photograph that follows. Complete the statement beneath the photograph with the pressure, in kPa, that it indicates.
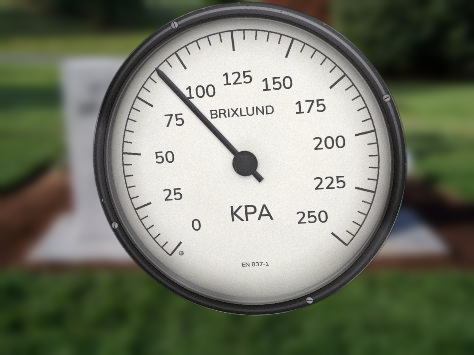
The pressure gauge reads 90 kPa
